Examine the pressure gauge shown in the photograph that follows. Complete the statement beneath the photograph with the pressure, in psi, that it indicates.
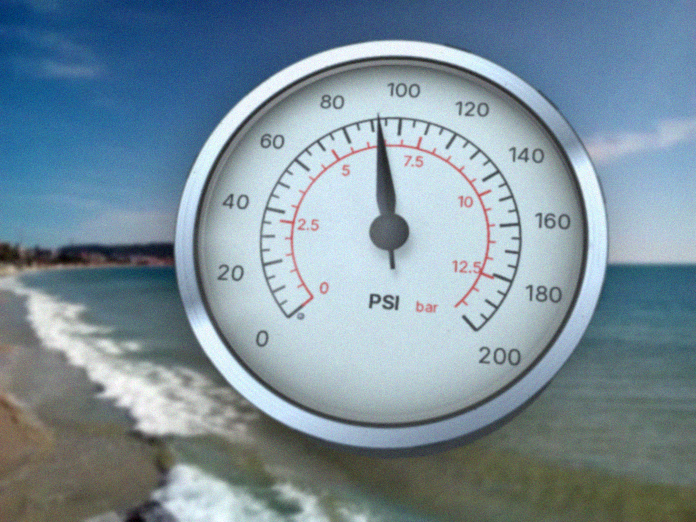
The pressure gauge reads 92.5 psi
